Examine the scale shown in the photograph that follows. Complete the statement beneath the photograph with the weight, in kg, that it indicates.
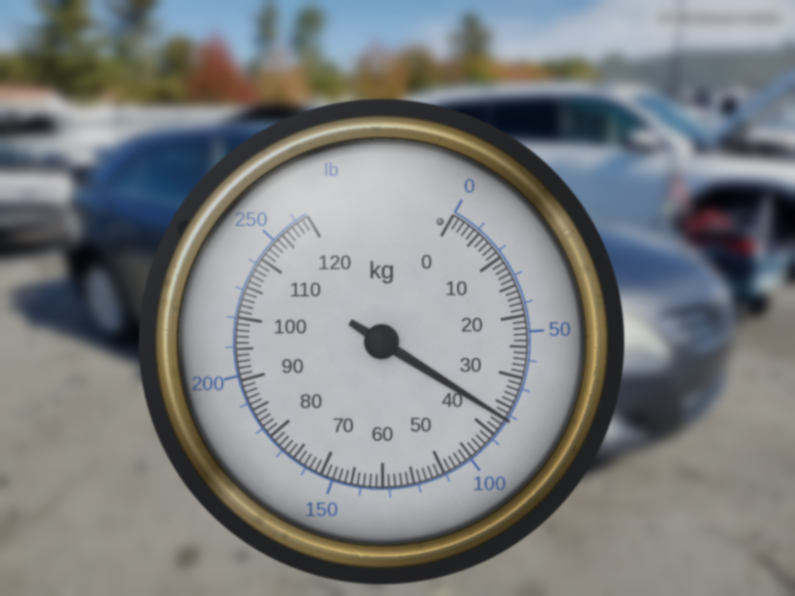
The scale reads 37 kg
